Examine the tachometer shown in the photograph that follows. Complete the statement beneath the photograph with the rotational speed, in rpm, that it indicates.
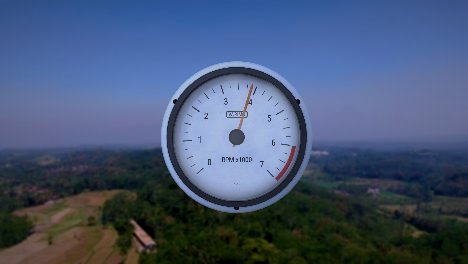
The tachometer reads 3875 rpm
